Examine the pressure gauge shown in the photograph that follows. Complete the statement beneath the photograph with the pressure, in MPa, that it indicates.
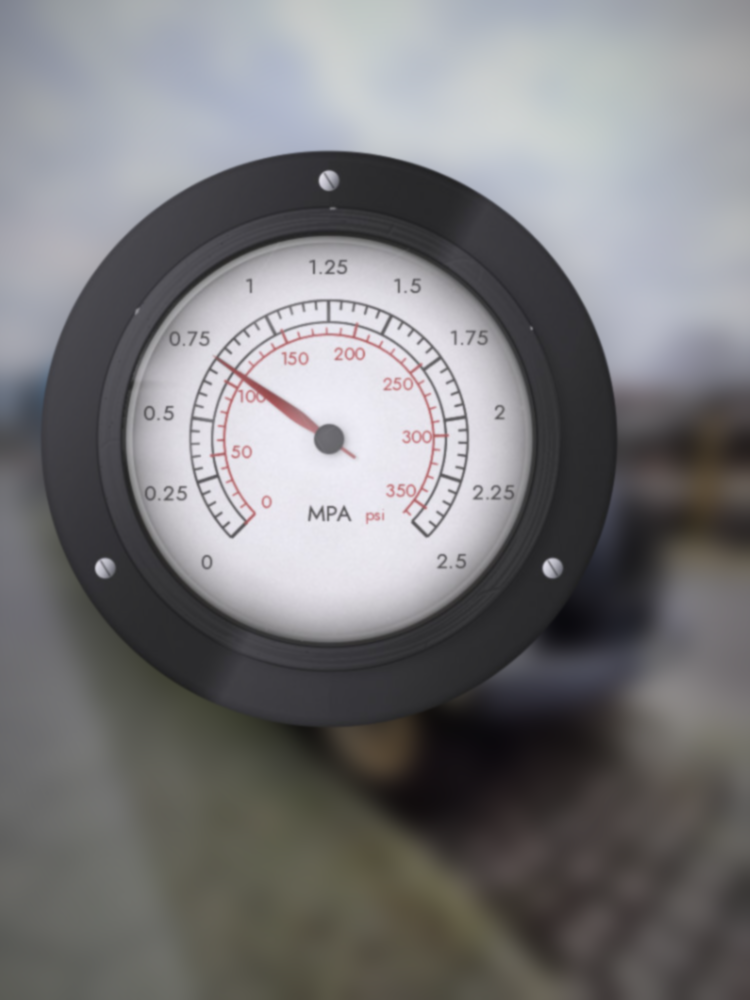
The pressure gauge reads 0.75 MPa
